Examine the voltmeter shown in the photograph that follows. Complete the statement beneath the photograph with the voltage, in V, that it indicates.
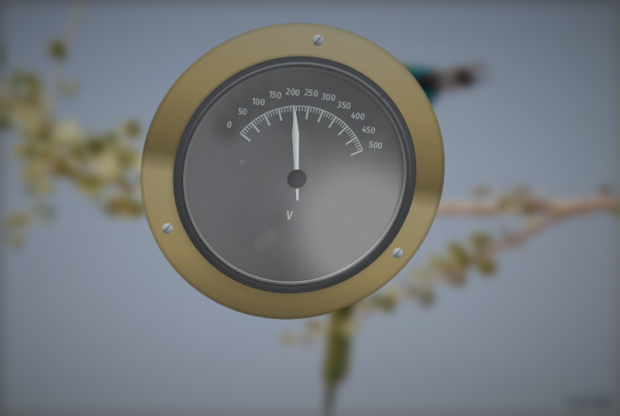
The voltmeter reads 200 V
